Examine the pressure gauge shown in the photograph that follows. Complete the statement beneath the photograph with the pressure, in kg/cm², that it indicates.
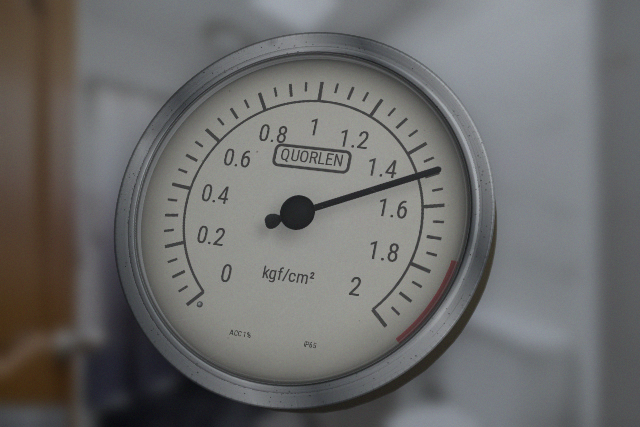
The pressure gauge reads 1.5 kg/cm²
